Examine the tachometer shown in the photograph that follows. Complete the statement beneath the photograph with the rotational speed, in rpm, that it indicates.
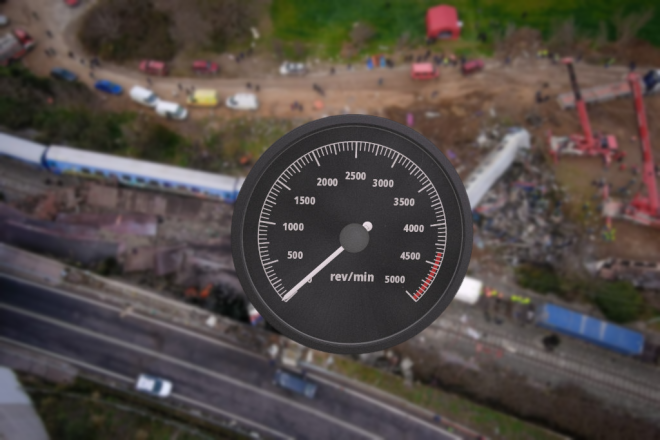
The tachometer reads 50 rpm
